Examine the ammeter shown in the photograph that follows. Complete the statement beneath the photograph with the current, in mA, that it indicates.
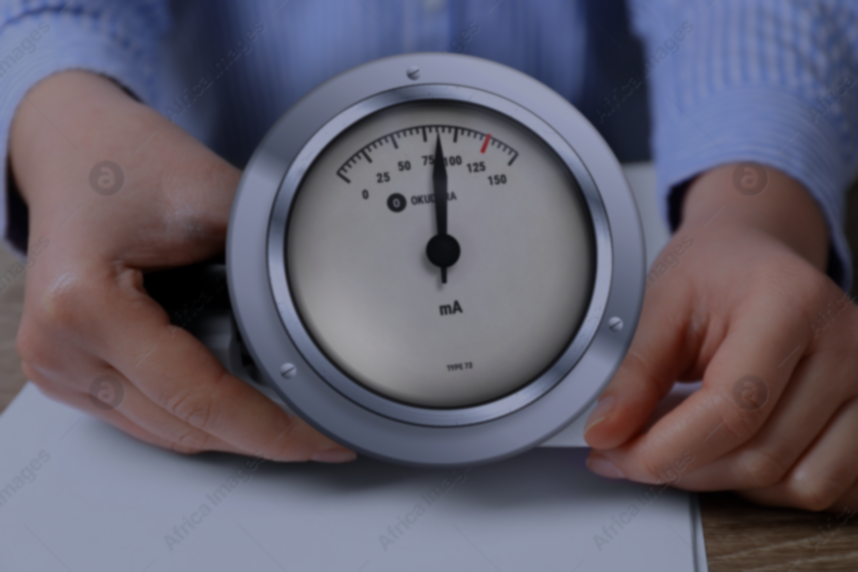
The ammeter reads 85 mA
